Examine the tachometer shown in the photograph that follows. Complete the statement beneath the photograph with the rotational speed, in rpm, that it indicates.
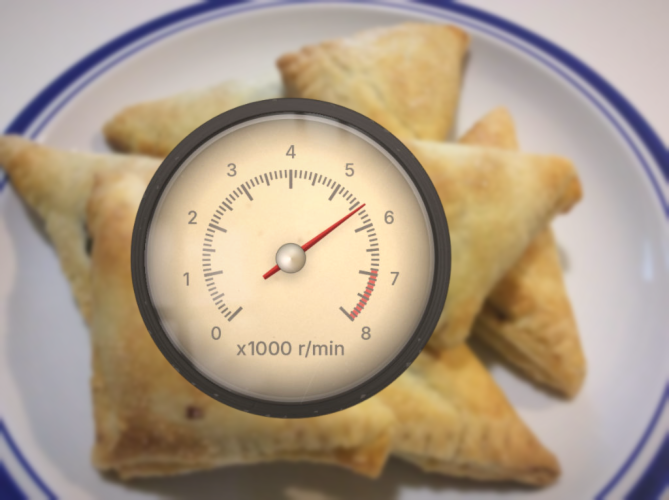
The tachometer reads 5600 rpm
